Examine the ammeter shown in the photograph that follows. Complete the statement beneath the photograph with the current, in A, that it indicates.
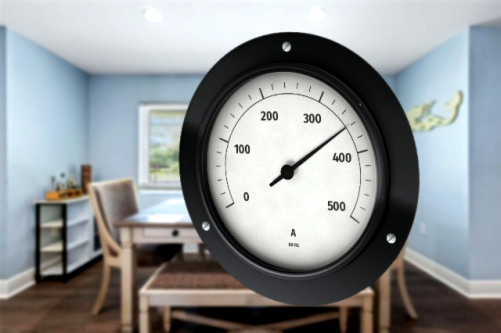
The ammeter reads 360 A
